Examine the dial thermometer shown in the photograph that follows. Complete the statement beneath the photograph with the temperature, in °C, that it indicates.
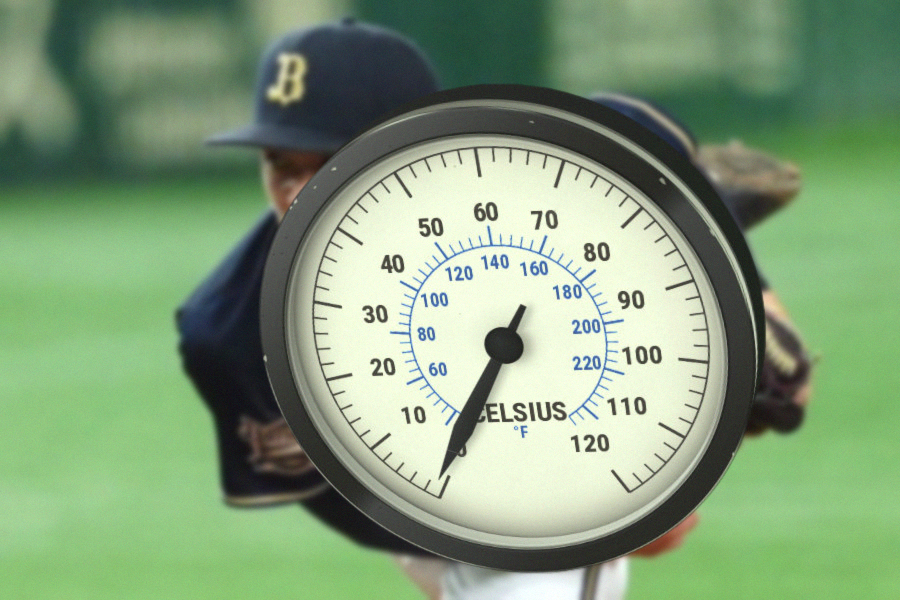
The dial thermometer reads 1 °C
